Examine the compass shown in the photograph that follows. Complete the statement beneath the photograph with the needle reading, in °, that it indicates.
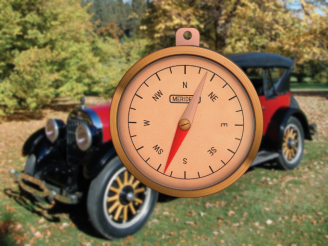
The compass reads 202.5 °
